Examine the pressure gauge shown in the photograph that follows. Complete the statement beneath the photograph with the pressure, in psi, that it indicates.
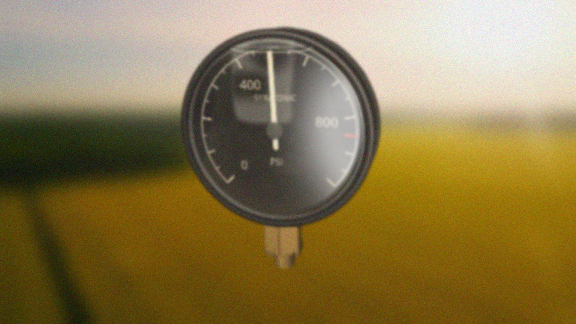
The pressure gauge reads 500 psi
